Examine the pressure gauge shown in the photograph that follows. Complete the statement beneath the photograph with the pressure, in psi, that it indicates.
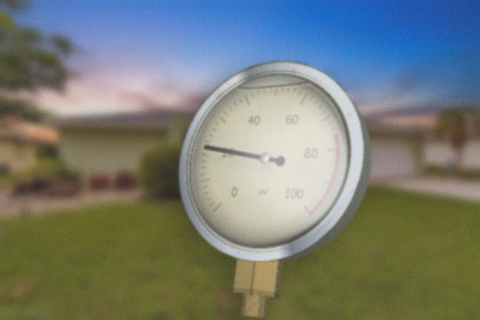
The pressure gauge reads 20 psi
